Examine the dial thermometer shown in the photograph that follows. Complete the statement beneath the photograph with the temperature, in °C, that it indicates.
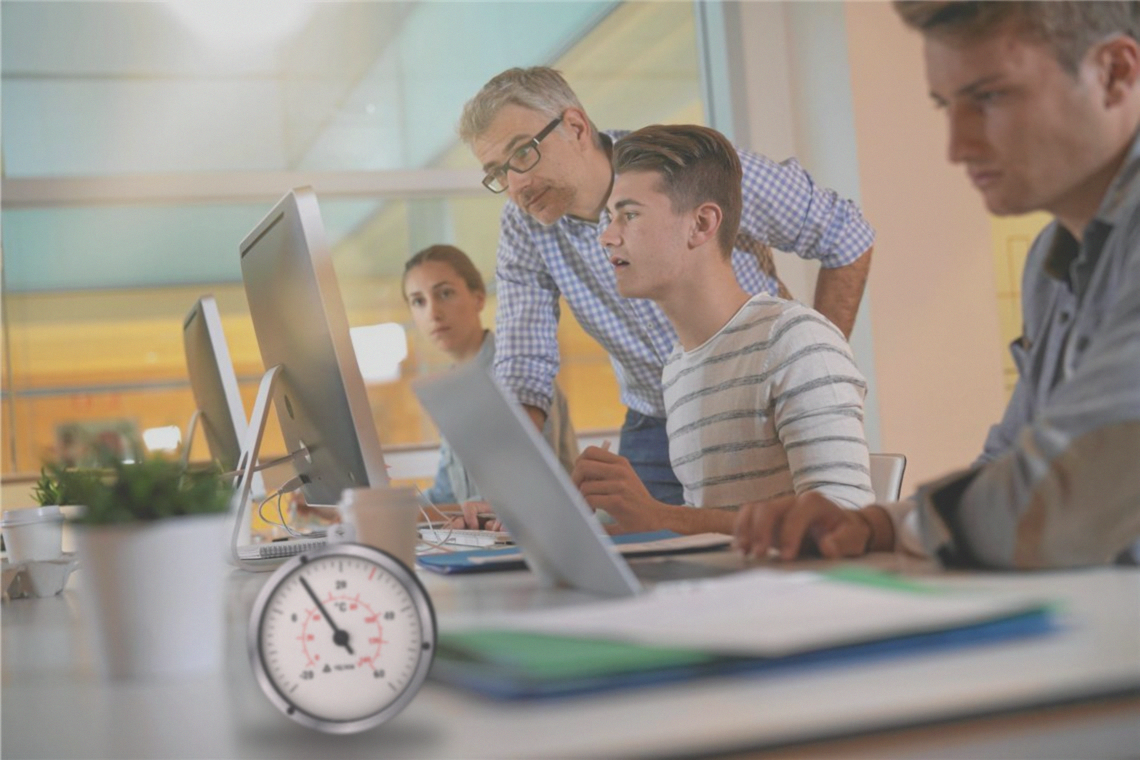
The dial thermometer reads 10 °C
